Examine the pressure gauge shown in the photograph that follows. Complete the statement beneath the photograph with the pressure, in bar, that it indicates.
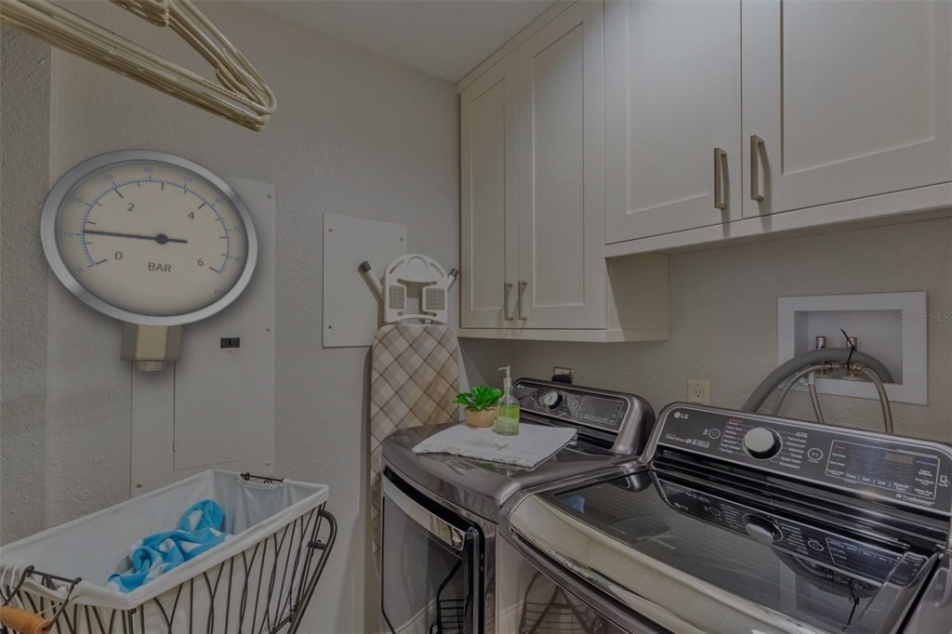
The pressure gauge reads 0.75 bar
